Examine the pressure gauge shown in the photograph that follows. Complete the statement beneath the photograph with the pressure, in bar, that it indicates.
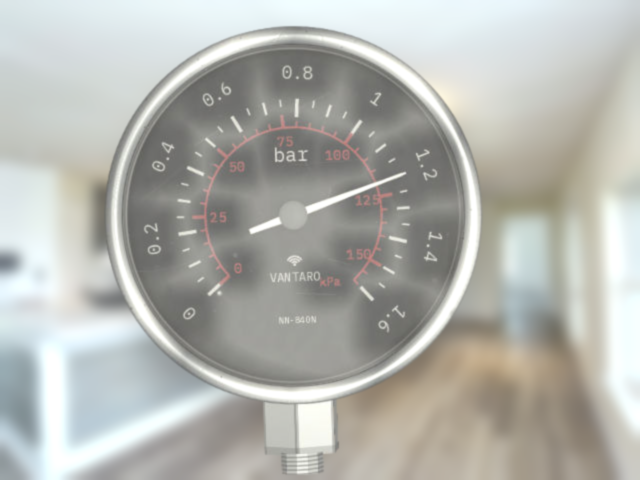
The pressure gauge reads 1.2 bar
